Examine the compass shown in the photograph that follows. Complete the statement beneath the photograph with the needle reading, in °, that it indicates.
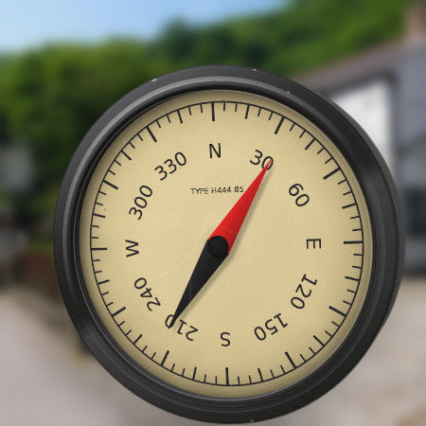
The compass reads 35 °
